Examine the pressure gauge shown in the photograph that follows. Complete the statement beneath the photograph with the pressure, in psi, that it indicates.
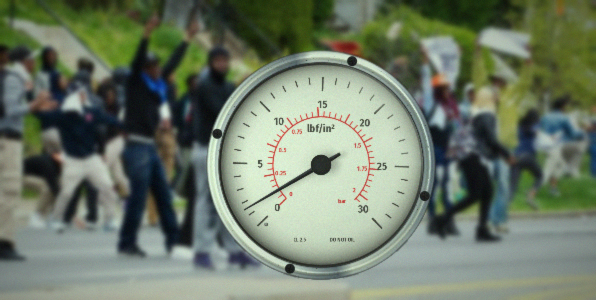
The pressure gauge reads 1.5 psi
